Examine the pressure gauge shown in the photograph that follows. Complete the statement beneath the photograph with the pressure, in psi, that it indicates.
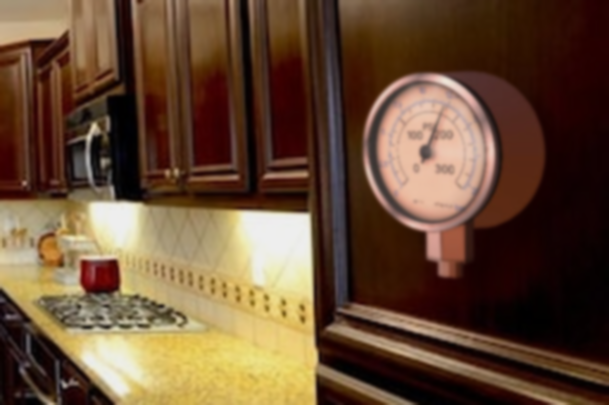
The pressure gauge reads 180 psi
